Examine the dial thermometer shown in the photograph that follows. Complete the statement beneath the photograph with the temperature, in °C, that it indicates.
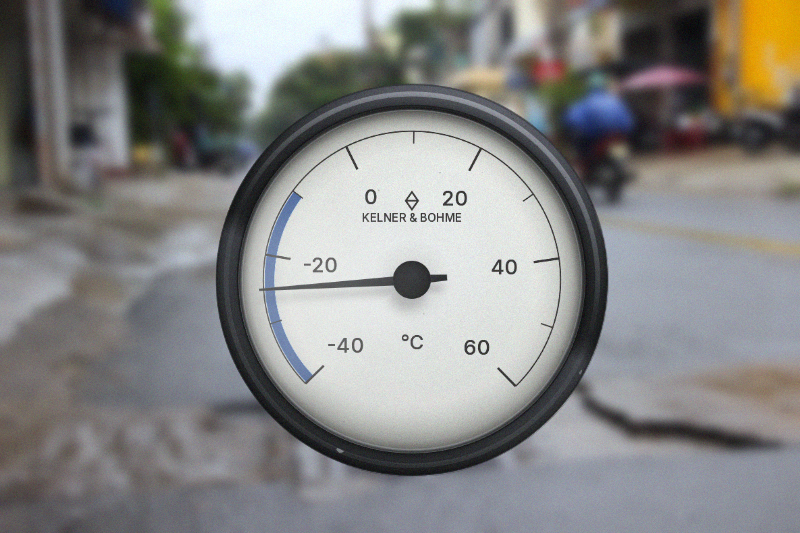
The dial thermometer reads -25 °C
